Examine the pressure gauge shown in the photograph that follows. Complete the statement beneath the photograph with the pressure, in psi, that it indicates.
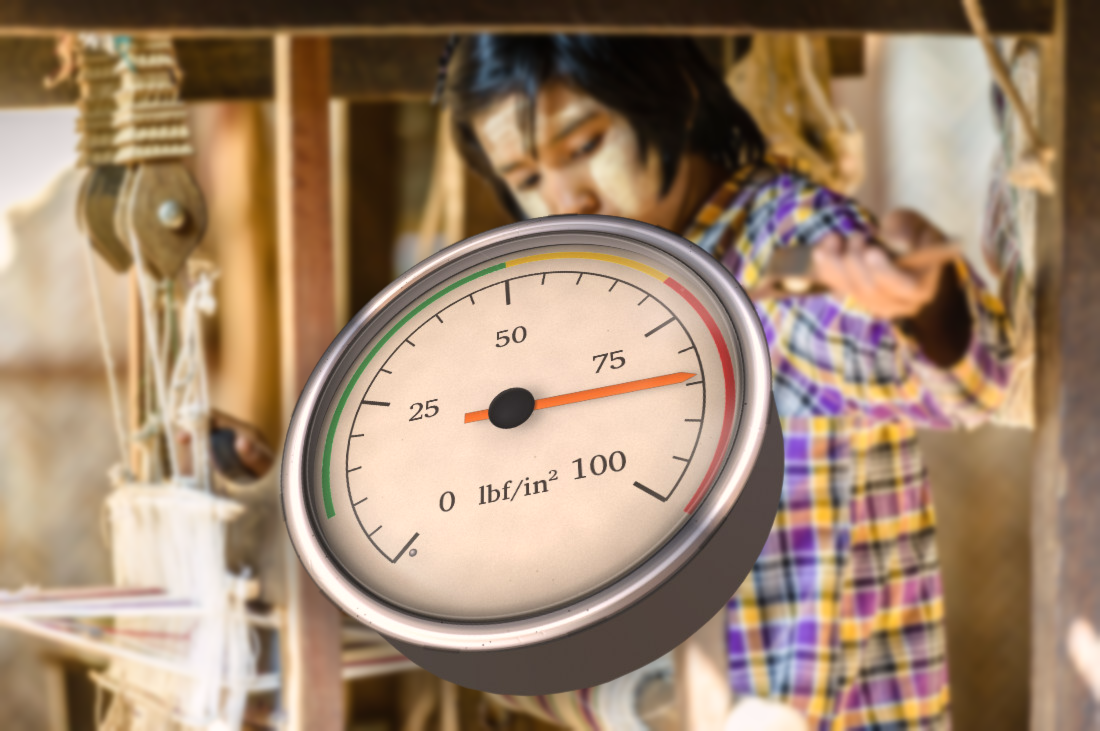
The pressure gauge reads 85 psi
